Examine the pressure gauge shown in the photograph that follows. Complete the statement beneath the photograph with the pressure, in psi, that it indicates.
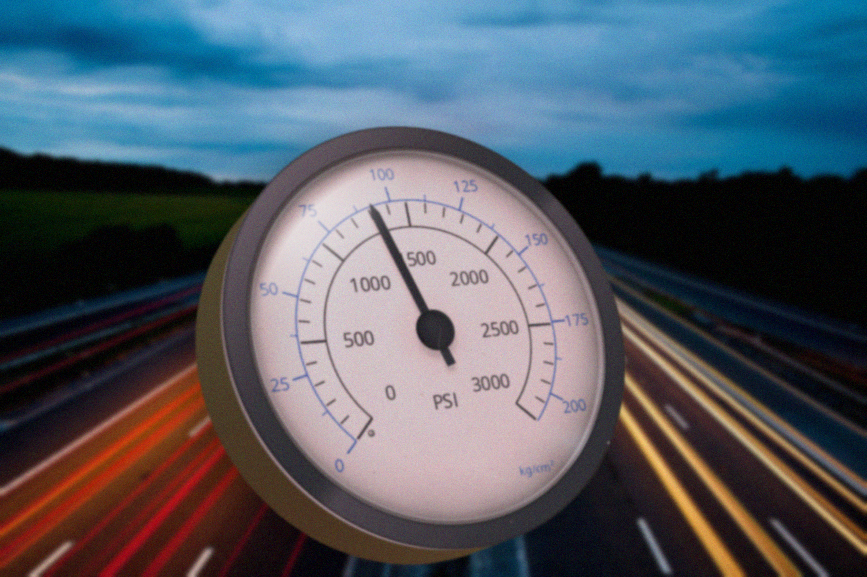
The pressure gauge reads 1300 psi
